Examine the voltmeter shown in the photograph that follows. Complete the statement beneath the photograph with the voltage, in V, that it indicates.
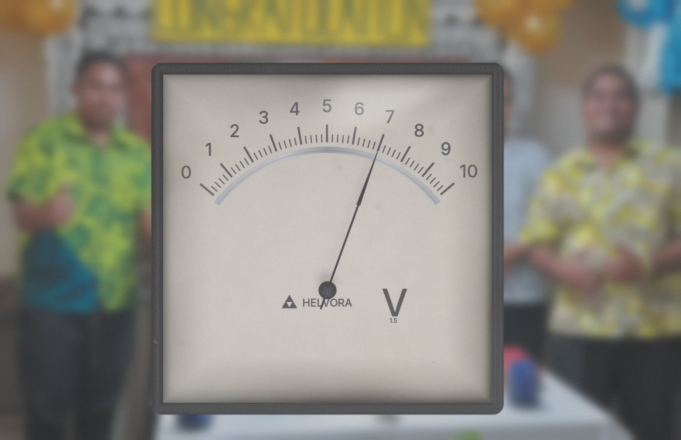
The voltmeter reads 7 V
